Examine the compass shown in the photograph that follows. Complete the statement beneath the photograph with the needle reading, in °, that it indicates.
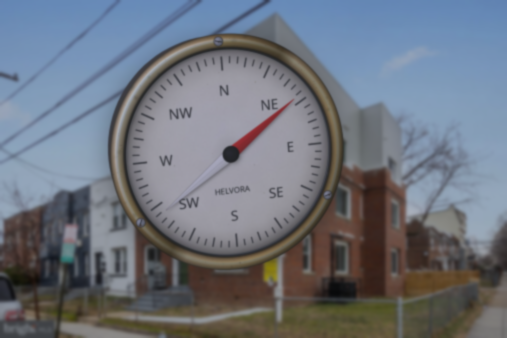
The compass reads 55 °
